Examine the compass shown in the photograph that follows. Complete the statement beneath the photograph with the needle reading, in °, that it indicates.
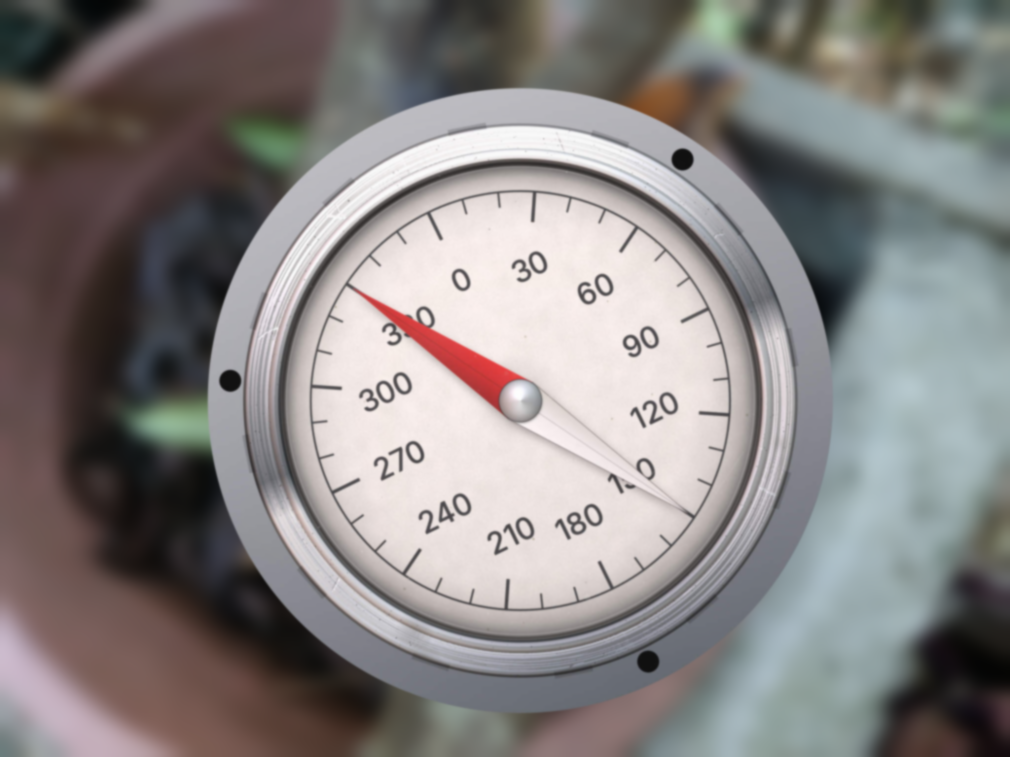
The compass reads 330 °
